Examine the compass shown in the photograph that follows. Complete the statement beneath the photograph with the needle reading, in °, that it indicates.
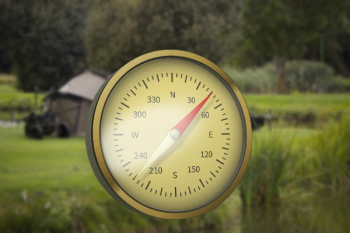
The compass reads 45 °
